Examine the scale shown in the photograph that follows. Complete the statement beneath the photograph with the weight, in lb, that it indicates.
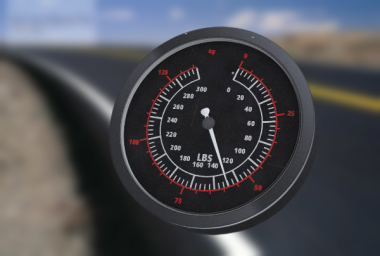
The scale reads 128 lb
